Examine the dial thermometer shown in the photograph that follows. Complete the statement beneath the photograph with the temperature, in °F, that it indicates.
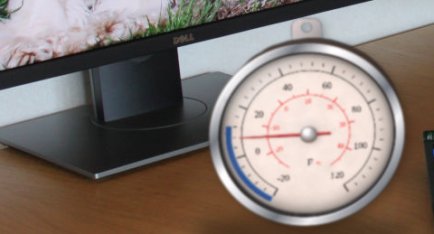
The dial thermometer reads 8 °F
